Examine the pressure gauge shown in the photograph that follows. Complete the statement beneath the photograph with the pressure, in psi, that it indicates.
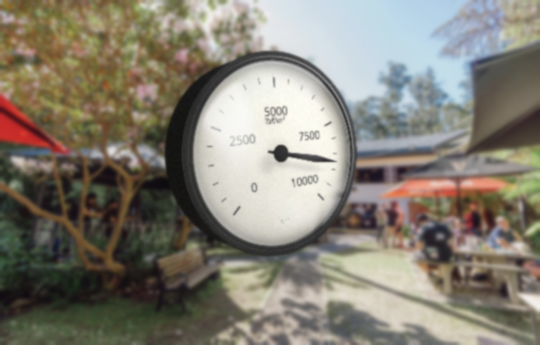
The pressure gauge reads 8750 psi
